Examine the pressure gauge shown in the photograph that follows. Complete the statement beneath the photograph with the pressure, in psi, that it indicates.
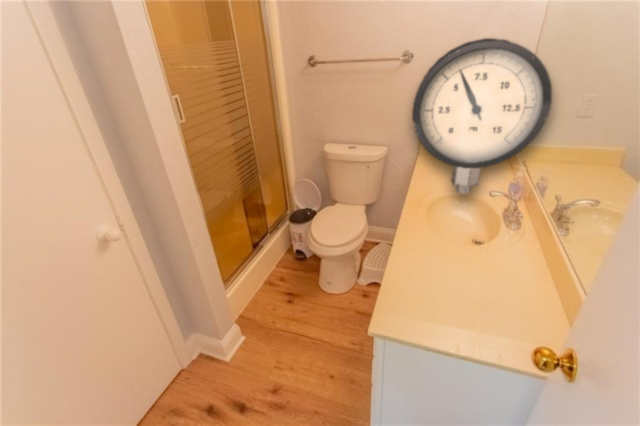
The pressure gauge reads 6 psi
